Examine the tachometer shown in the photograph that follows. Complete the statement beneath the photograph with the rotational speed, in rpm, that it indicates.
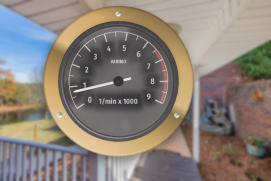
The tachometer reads 750 rpm
